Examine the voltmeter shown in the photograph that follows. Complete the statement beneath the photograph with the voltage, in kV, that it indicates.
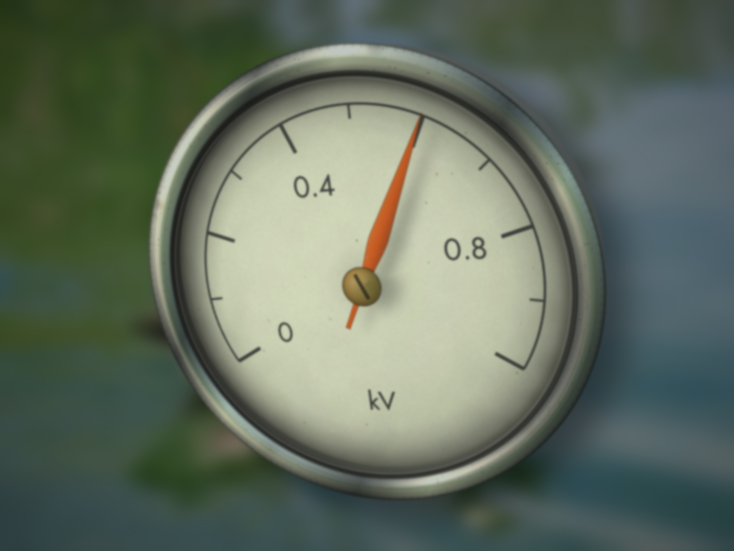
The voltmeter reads 0.6 kV
